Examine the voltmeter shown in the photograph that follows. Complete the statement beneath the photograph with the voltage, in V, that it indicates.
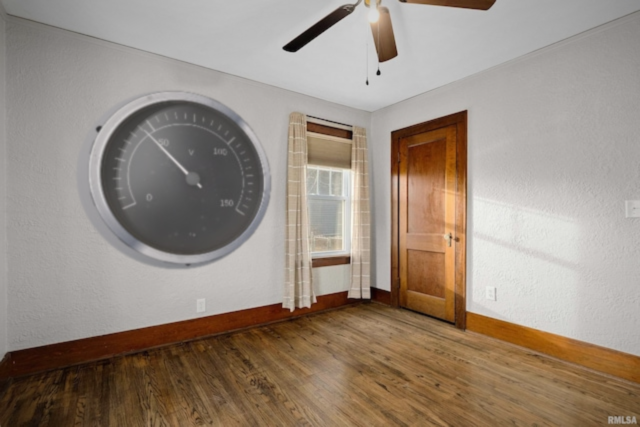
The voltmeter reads 45 V
